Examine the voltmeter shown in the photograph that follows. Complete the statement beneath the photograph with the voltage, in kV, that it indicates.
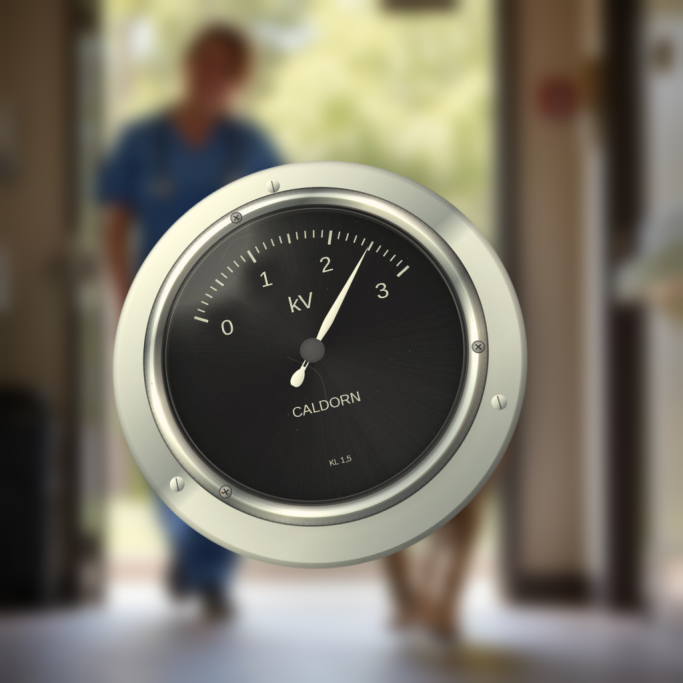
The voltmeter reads 2.5 kV
